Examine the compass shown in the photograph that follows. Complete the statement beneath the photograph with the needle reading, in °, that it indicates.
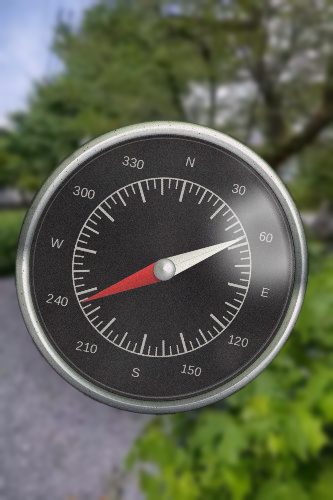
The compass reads 235 °
